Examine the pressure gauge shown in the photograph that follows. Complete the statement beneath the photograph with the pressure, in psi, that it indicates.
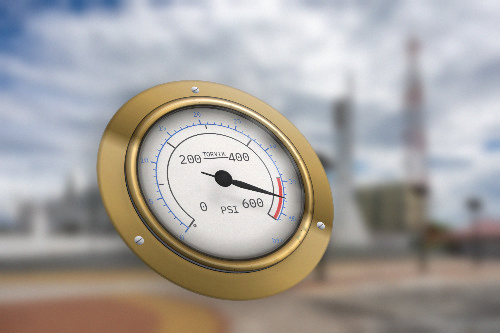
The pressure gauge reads 550 psi
